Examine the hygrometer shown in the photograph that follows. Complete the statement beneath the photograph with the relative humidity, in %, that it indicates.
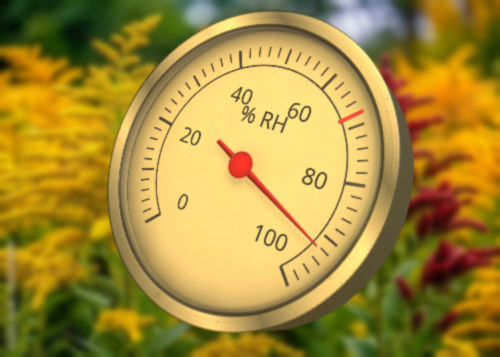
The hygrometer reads 92 %
